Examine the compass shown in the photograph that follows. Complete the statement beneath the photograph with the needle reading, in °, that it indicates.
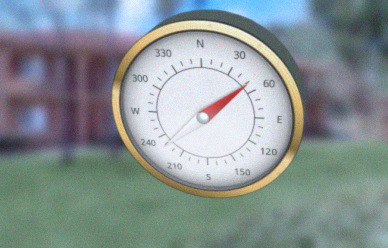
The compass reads 50 °
